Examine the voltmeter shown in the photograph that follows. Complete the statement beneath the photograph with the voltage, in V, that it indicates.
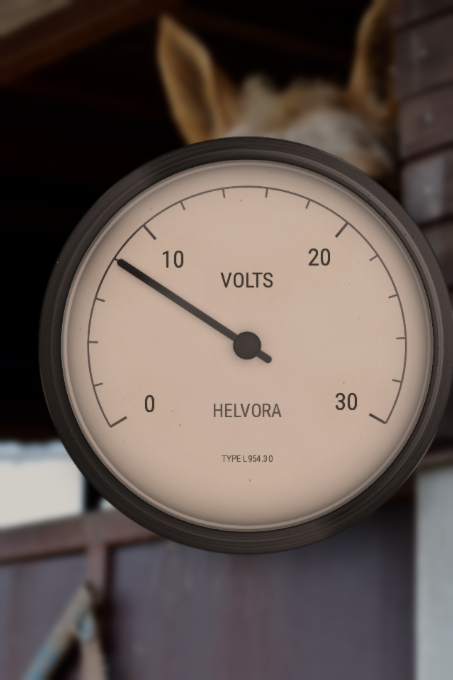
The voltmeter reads 8 V
